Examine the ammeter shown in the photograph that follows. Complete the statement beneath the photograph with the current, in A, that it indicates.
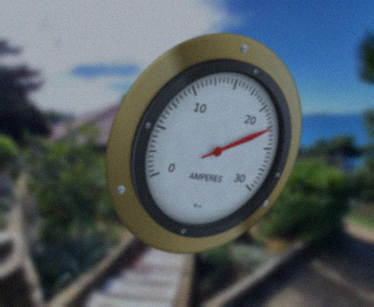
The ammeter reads 22.5 A
